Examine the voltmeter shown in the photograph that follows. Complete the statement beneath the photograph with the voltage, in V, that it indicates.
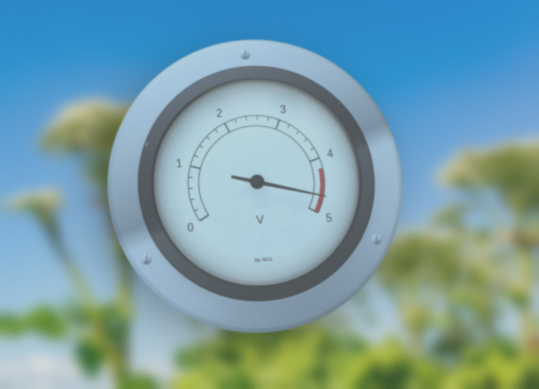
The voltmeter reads 4.7 V
